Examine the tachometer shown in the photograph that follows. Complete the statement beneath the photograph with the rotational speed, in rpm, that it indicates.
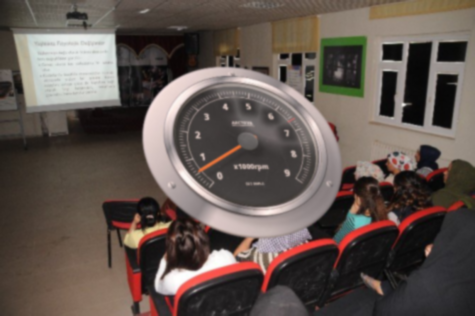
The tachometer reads 500 rpm
